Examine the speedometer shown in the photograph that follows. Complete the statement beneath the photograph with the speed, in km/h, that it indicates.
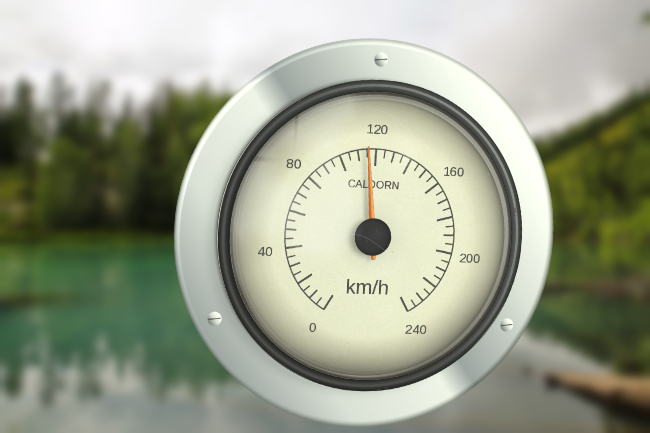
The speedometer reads 115 km/h
